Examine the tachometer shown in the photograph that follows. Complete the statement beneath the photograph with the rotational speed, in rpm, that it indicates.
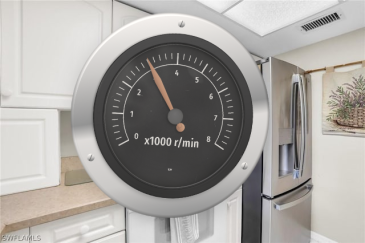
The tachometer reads 3000 rpm
